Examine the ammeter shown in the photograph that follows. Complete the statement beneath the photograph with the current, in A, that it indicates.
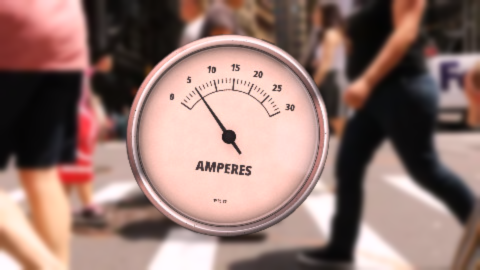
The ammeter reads 5 A
